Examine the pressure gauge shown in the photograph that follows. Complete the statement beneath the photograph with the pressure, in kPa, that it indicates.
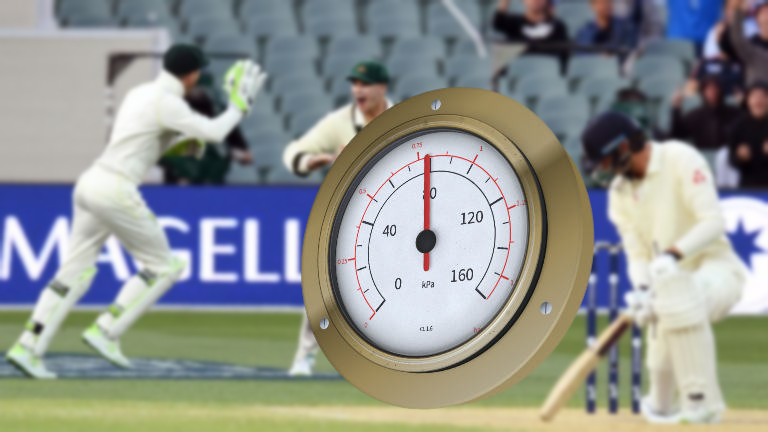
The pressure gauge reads 80 kPa
